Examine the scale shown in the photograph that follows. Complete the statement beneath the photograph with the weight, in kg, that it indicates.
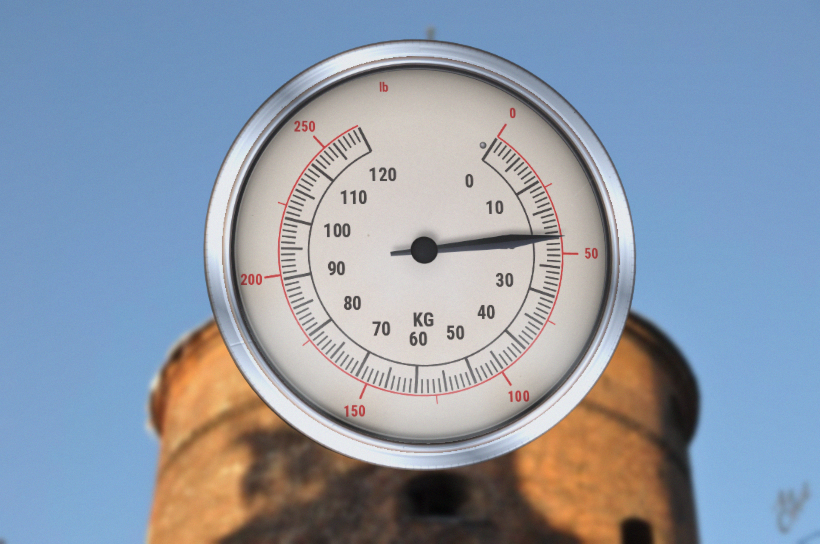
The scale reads 20 kg
